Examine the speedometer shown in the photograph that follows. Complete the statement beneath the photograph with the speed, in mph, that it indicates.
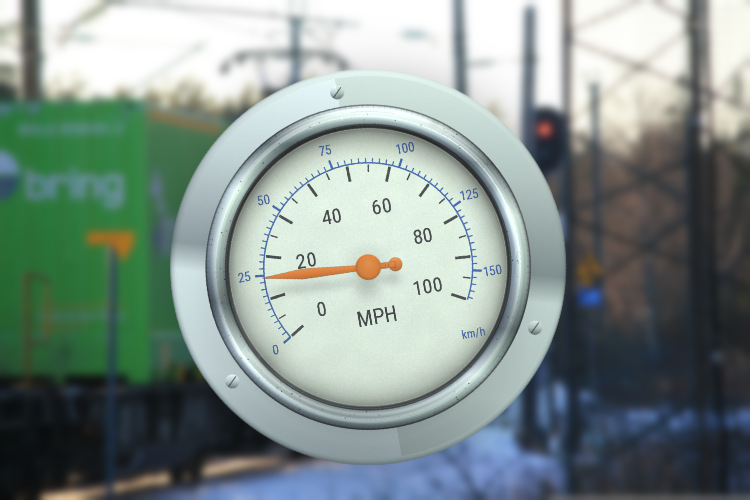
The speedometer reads 15 mph
